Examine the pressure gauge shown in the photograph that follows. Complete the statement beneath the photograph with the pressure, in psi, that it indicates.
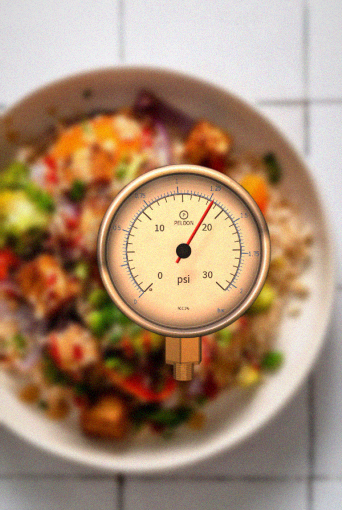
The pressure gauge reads 18.5 psi
